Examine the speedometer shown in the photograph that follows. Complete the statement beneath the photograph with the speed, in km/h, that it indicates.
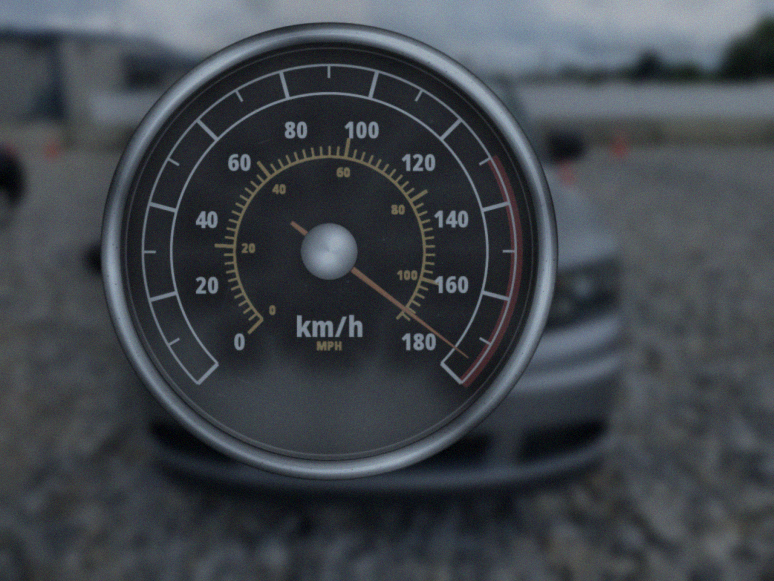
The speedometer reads 175 km/h
